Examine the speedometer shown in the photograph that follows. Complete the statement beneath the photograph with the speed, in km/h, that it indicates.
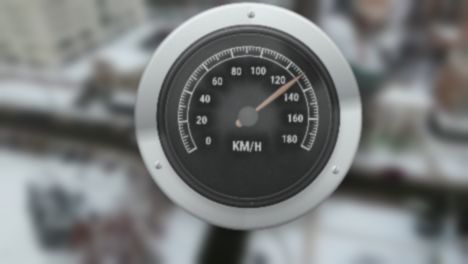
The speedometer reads 130 km/h
